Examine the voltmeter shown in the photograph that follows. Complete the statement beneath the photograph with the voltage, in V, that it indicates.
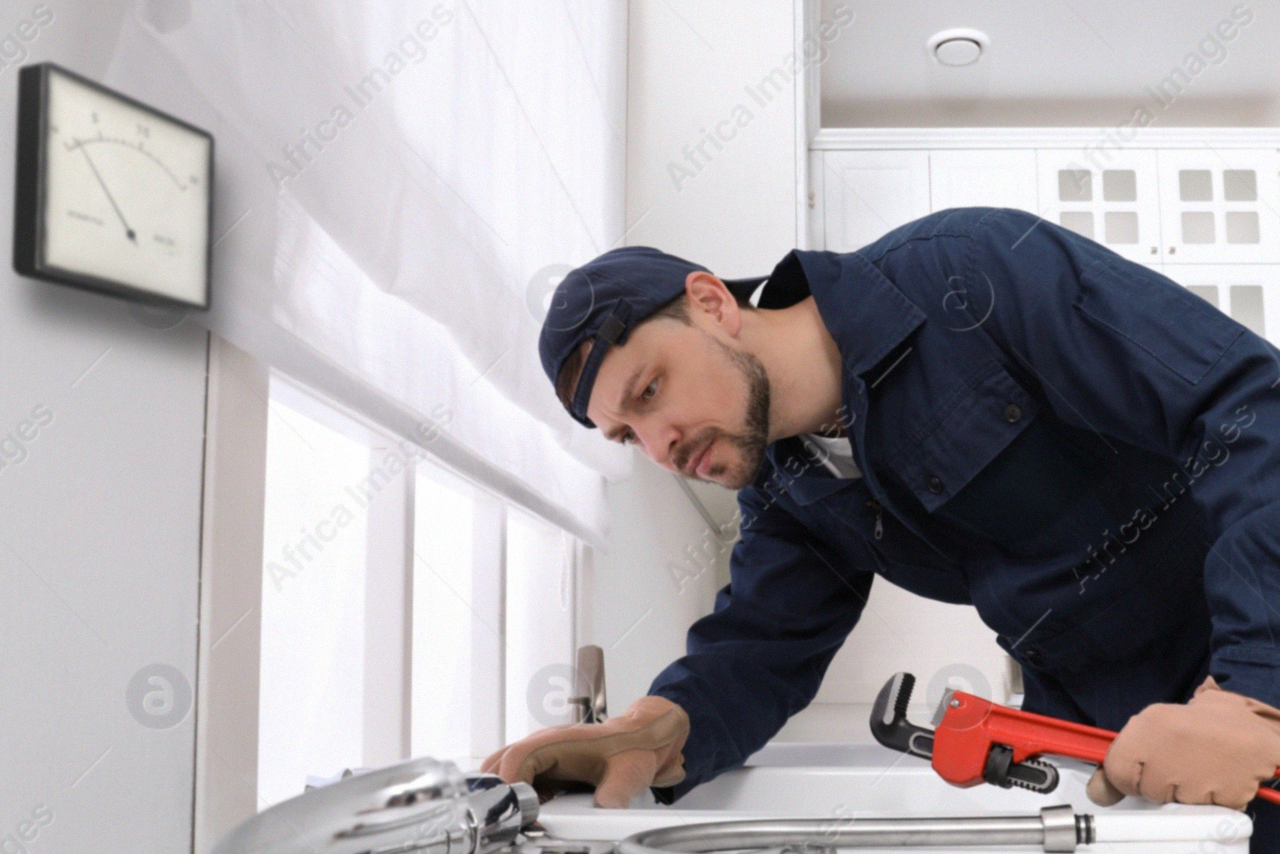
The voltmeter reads 2.5 V
